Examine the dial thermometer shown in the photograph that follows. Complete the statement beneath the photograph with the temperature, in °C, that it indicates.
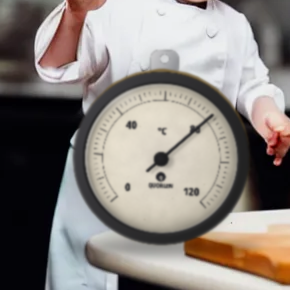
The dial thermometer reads 80 °C
